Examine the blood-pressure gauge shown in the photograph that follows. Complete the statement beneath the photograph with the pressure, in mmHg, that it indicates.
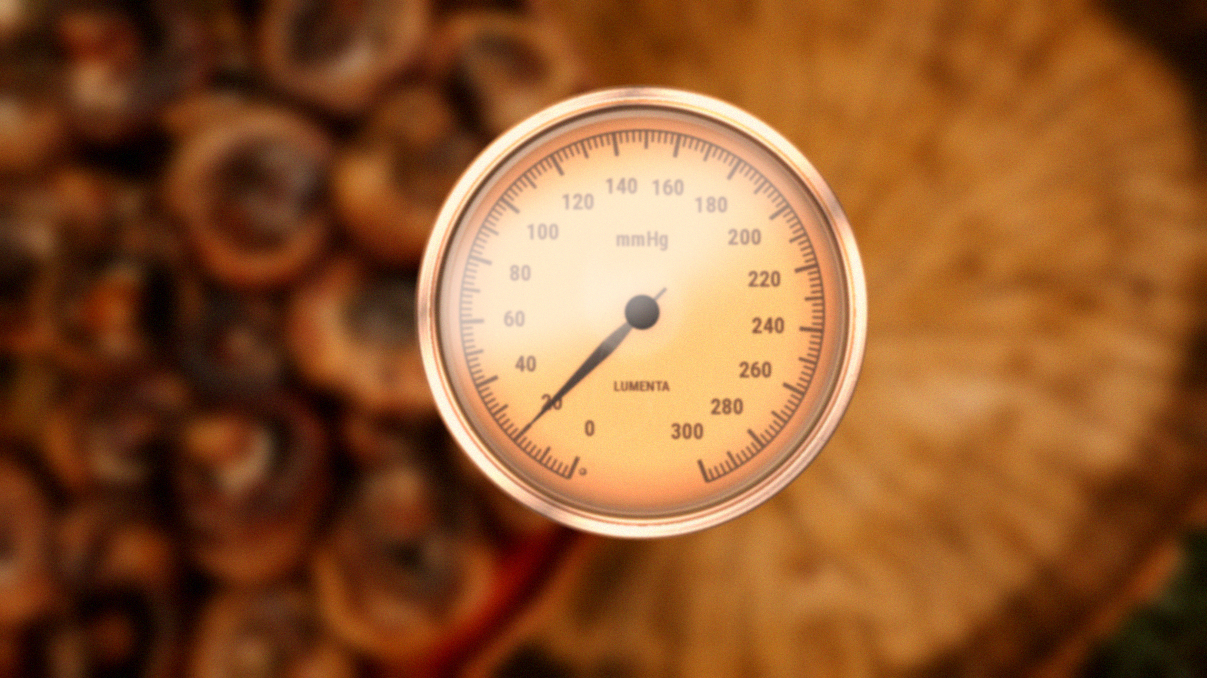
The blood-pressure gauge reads 20 mmHg
